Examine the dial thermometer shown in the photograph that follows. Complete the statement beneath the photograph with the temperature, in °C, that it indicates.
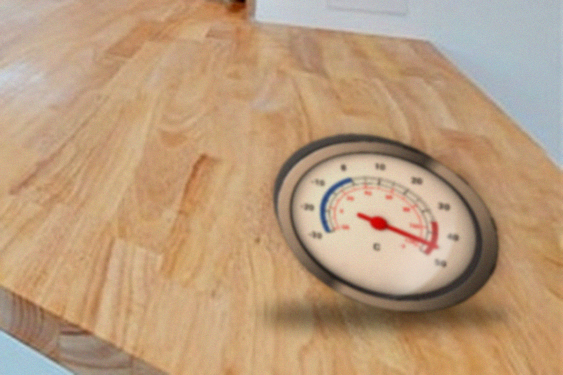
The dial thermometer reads 45 °C
